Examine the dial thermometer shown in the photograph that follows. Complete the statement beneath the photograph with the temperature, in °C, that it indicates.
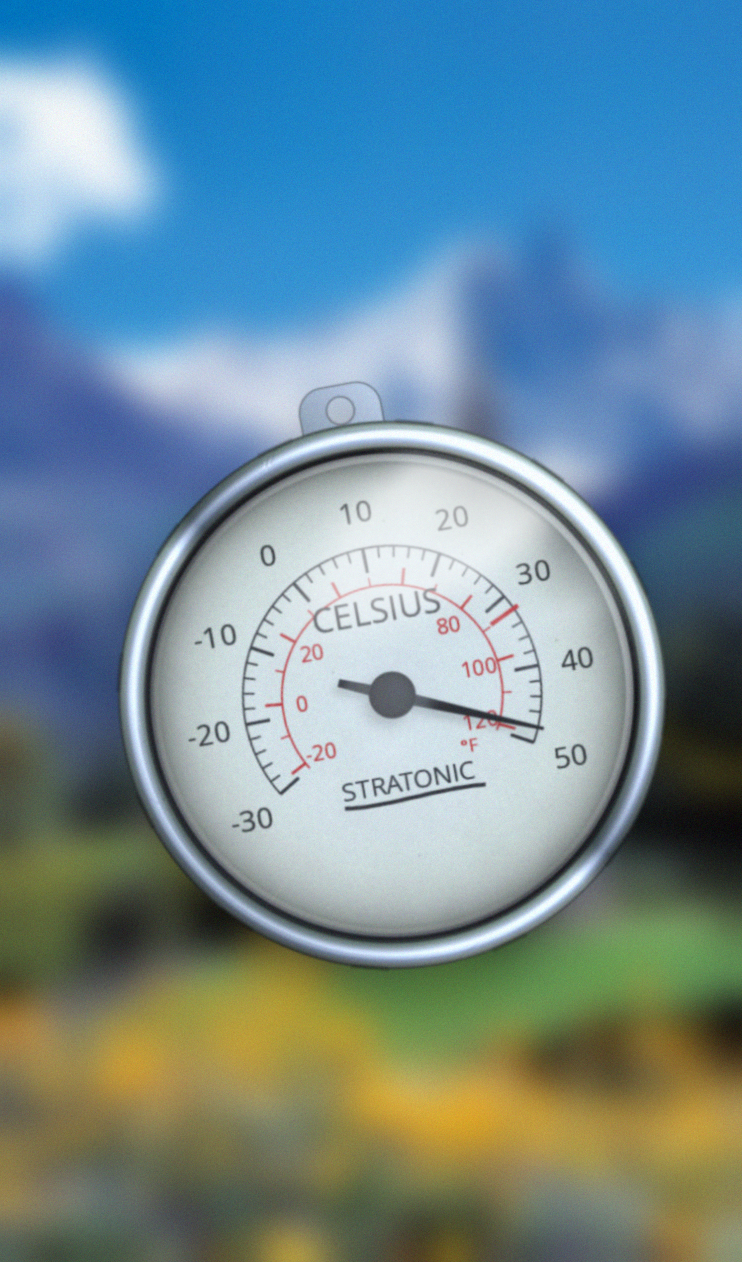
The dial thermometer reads 48 °C
